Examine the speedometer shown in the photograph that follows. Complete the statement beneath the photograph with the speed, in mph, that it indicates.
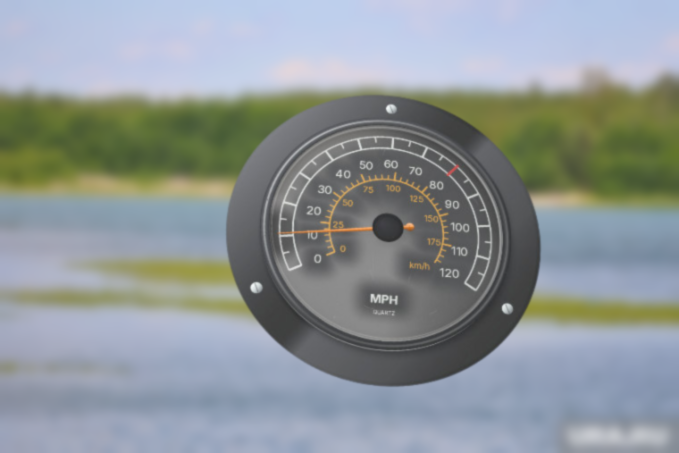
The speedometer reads 10 mph
